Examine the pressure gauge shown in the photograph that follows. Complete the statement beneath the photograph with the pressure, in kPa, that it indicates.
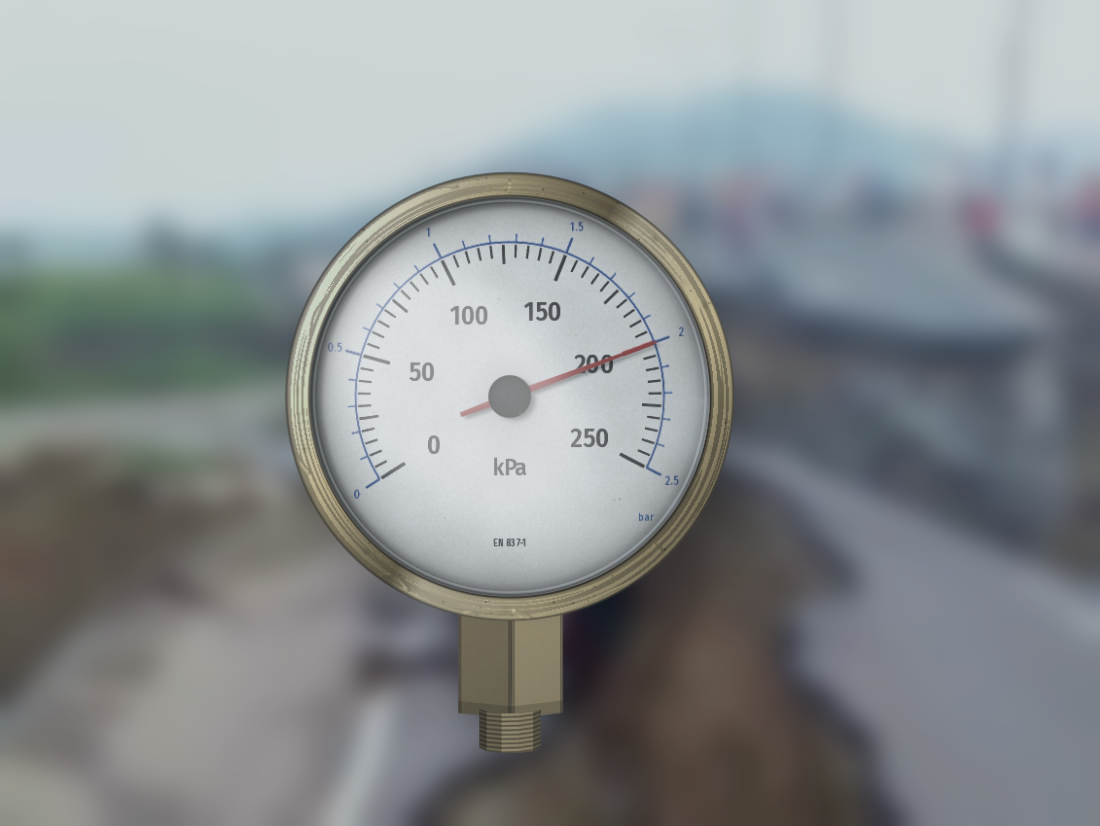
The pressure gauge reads 200 kPa
